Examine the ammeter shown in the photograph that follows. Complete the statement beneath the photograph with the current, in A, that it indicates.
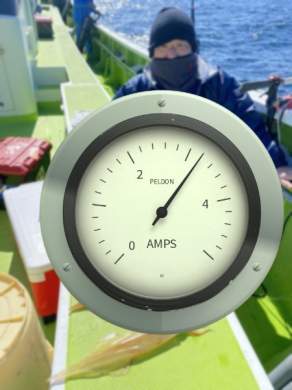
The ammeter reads 3.2 A
